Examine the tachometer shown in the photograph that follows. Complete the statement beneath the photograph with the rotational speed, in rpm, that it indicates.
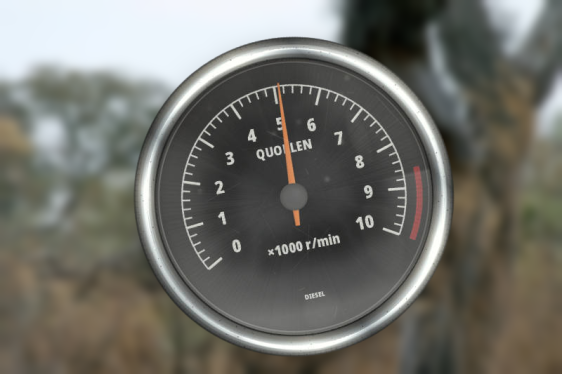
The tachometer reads 5100 rpm
